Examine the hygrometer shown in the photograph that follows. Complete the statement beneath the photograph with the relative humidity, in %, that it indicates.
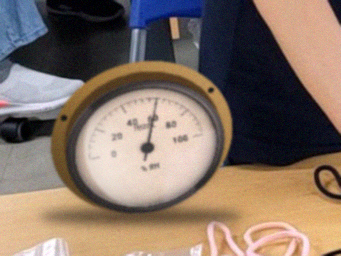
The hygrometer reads 60 %
